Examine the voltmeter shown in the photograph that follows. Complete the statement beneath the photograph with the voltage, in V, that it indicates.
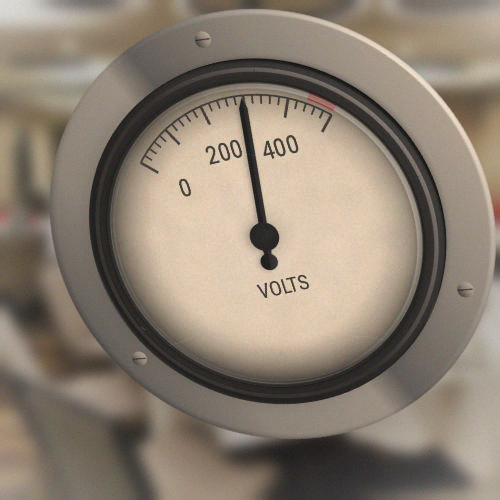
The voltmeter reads 300 V
